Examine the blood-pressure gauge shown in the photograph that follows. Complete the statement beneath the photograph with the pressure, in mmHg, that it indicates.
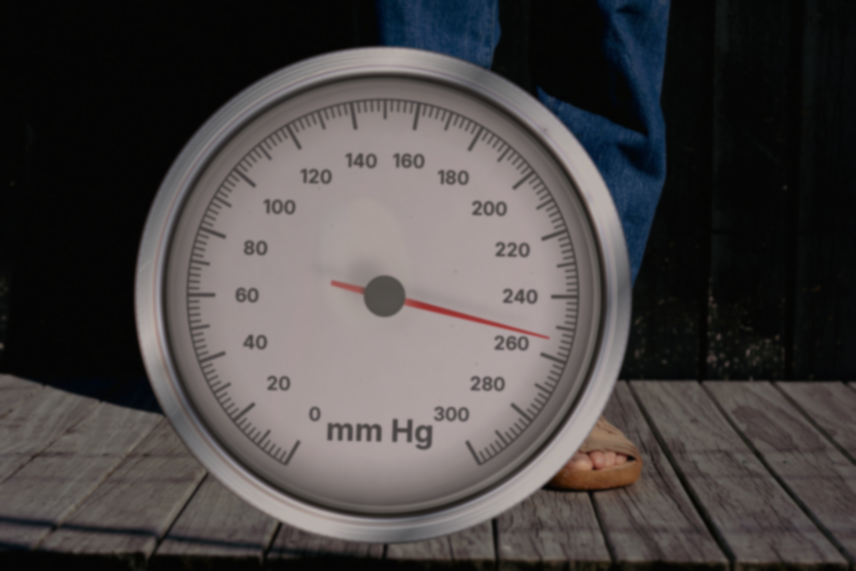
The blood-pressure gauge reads 254 mmHg
